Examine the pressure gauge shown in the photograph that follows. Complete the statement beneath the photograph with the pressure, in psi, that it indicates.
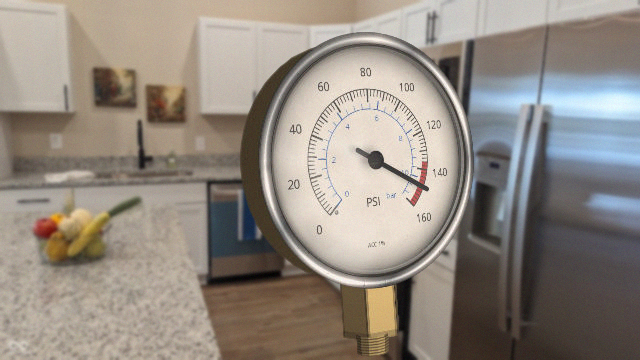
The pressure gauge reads 150 psi
